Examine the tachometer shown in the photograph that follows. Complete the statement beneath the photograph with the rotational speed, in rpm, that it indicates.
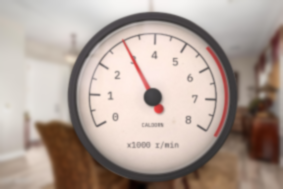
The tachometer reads 3000 rpm
